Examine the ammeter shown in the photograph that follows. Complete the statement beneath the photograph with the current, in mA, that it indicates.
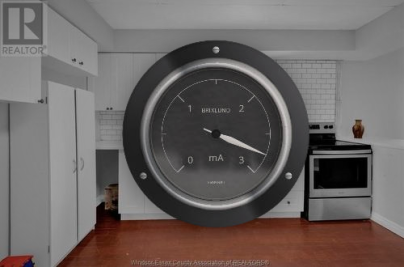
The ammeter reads 2.75 mA
